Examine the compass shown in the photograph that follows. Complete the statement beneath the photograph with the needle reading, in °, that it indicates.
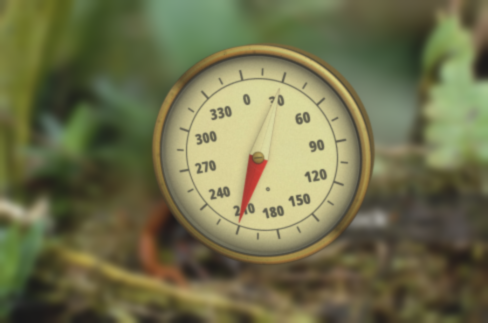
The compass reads 210 °
